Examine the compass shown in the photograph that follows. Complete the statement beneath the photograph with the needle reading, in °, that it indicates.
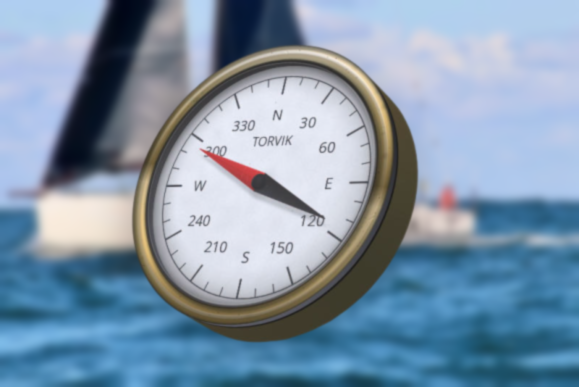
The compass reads 295 °
